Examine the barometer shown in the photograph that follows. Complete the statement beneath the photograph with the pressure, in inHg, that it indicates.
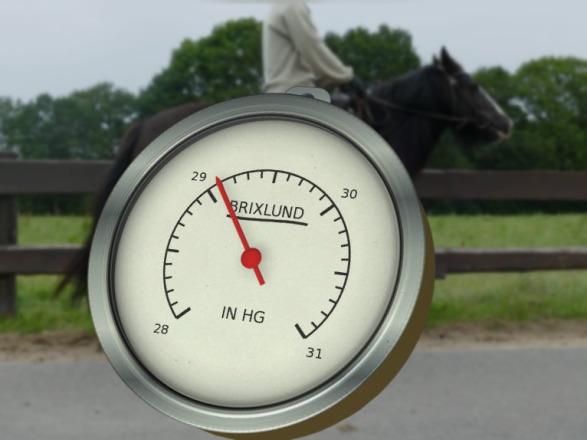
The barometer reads 29.1 inHg
